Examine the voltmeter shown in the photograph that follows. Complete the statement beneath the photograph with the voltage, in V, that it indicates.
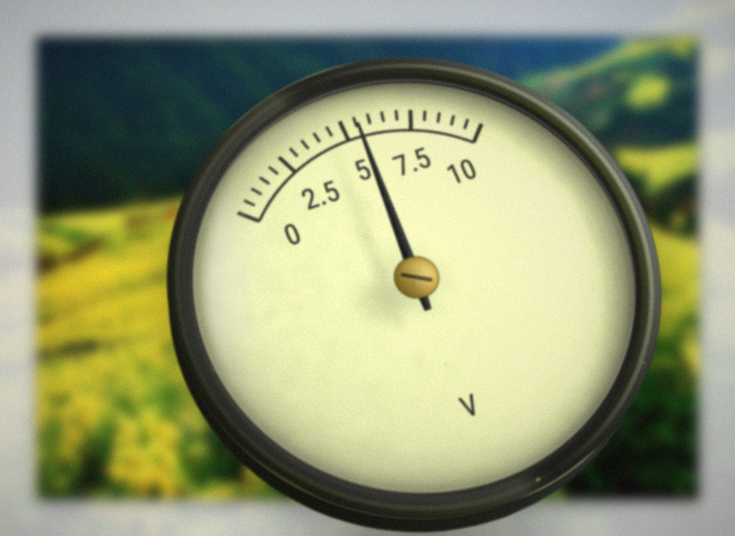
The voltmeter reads 5.5 V
